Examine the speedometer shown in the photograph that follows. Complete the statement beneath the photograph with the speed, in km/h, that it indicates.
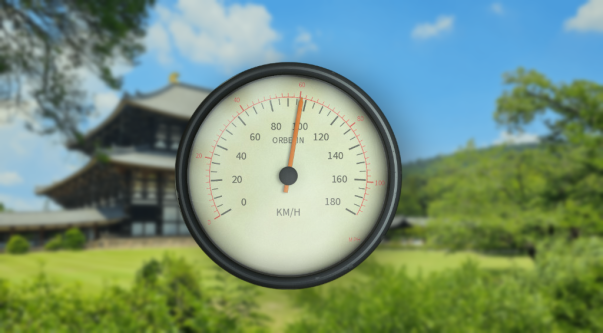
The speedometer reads 97.5 km/h
